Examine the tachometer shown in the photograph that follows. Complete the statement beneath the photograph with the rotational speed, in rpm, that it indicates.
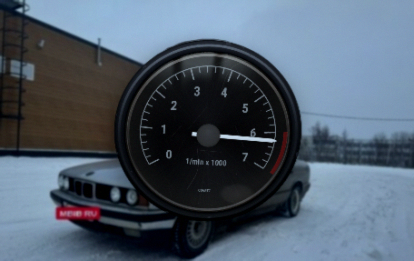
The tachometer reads 6200 rpm
